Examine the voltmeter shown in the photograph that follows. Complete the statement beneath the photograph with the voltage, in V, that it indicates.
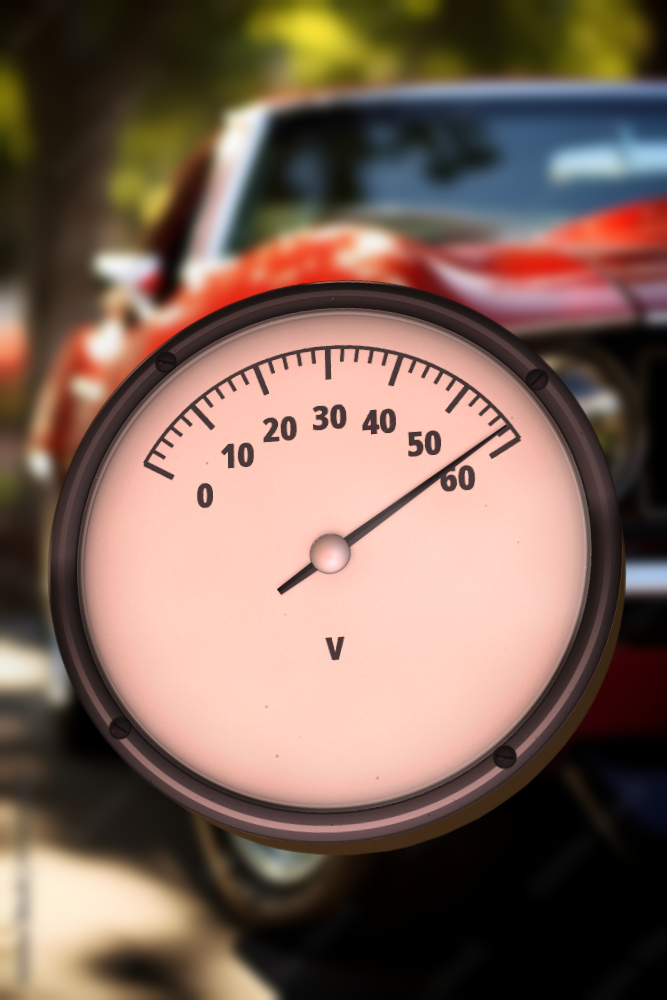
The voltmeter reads 58 V
